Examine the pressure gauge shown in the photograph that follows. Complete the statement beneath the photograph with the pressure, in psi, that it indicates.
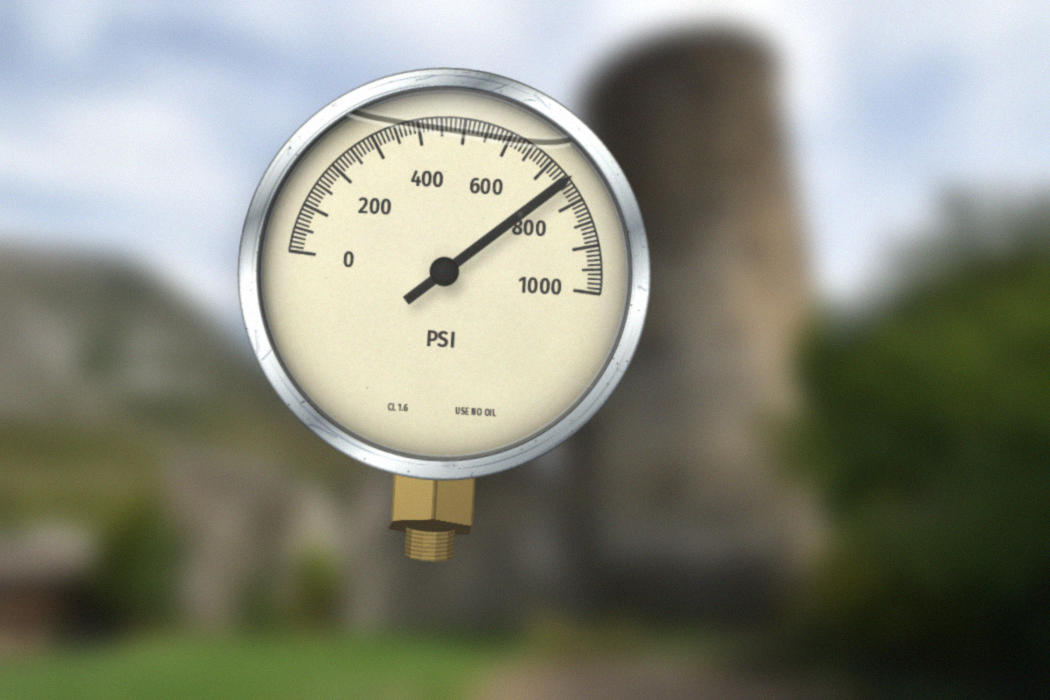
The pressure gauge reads 750 psi
